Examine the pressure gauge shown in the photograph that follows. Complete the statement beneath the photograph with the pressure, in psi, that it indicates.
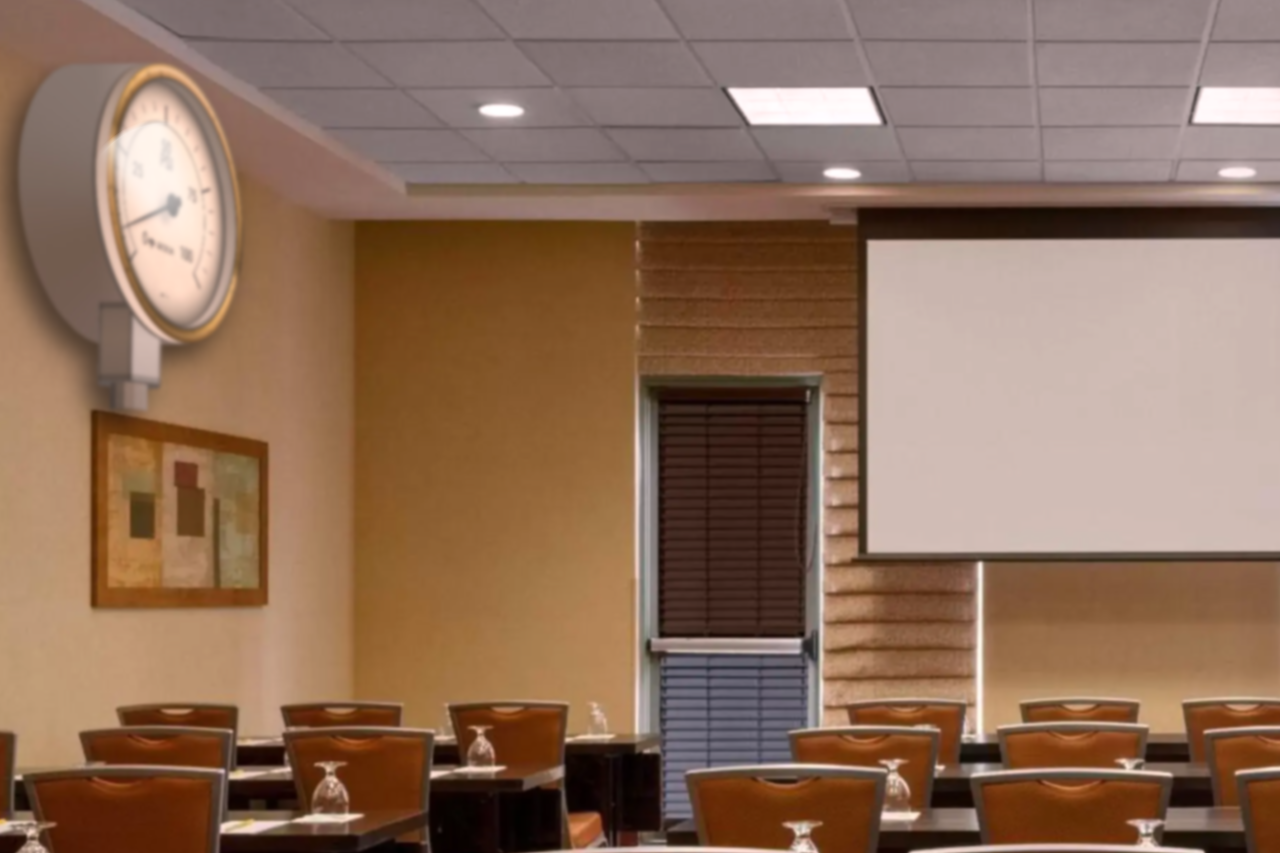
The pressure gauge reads 7.5 psi
